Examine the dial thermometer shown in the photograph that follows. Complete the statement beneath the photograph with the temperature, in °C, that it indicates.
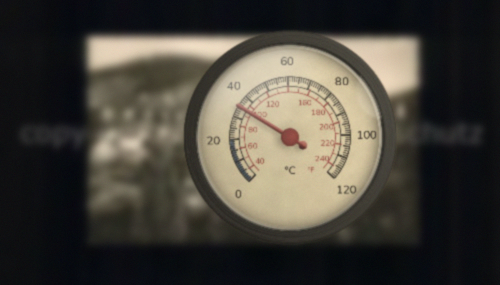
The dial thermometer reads 35 °C
